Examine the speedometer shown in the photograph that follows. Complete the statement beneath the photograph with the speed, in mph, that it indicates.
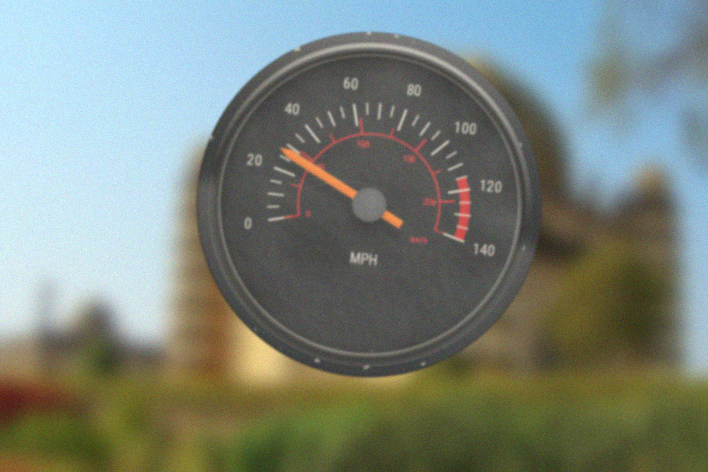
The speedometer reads 27.5 mph
